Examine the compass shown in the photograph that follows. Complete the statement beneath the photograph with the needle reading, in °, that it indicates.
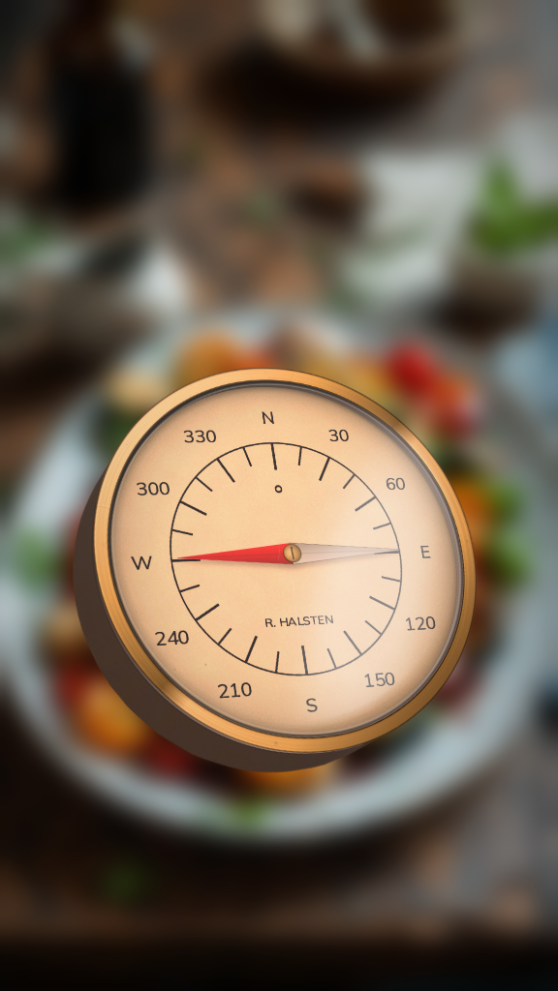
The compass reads 270 °
